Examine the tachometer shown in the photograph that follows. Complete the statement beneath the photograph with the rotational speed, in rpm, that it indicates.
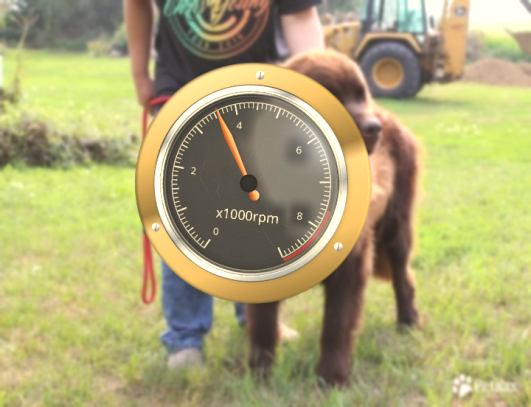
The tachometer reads 3600 rpm
